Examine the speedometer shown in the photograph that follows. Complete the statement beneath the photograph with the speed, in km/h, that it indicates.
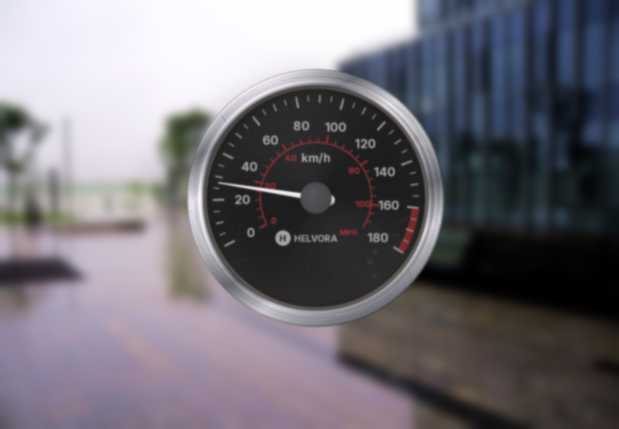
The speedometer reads 27.5 km/h
